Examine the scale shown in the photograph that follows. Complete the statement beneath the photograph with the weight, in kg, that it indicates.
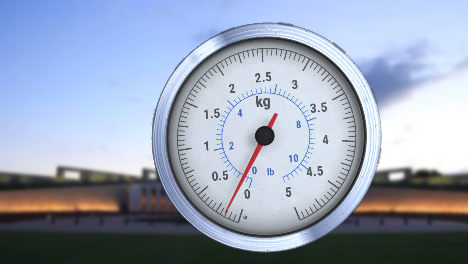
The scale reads 0.15 kg
